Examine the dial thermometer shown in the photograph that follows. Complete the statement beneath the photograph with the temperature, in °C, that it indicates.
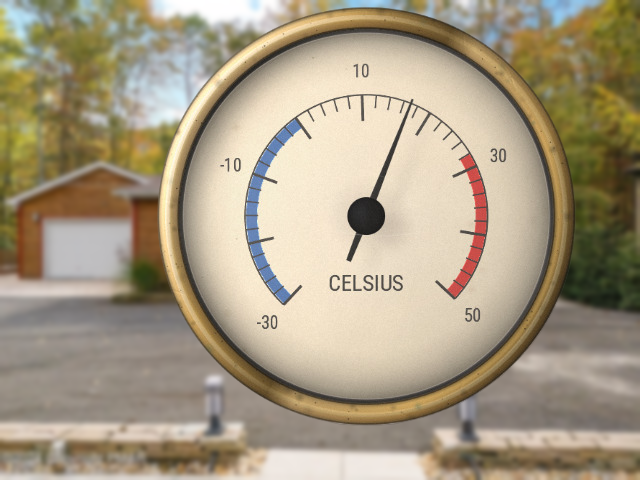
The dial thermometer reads 17 °C
